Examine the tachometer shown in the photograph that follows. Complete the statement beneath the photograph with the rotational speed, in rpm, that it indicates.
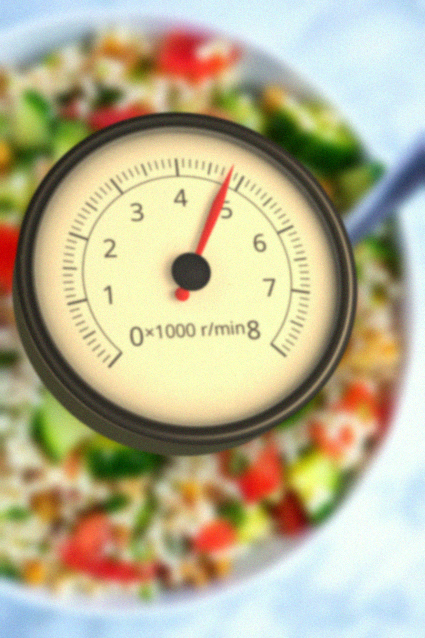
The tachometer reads 4800 rpm
